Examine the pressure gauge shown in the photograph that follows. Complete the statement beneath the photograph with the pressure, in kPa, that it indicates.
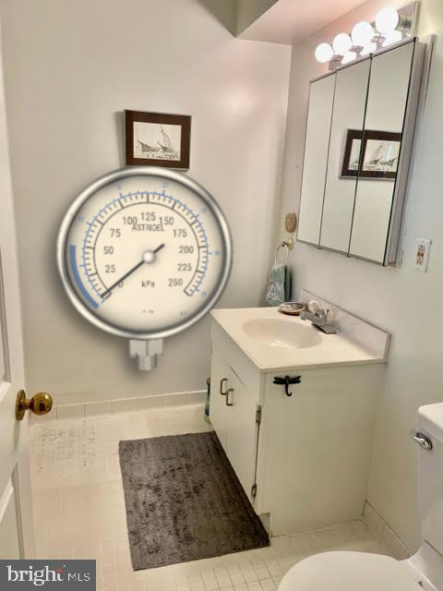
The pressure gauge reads 5 kPa
